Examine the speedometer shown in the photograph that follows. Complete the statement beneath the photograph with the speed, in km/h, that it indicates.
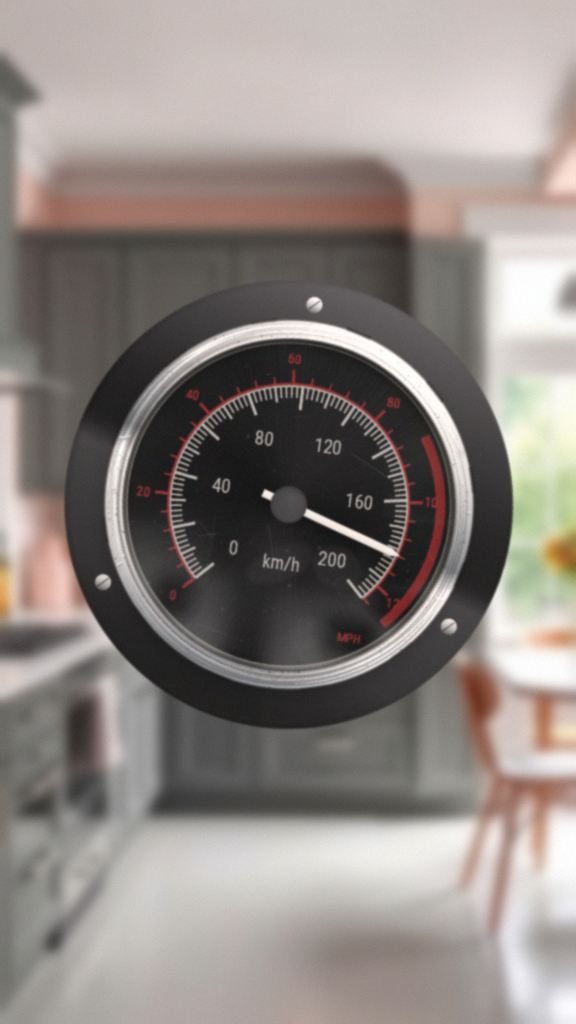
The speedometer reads 180 km/h
